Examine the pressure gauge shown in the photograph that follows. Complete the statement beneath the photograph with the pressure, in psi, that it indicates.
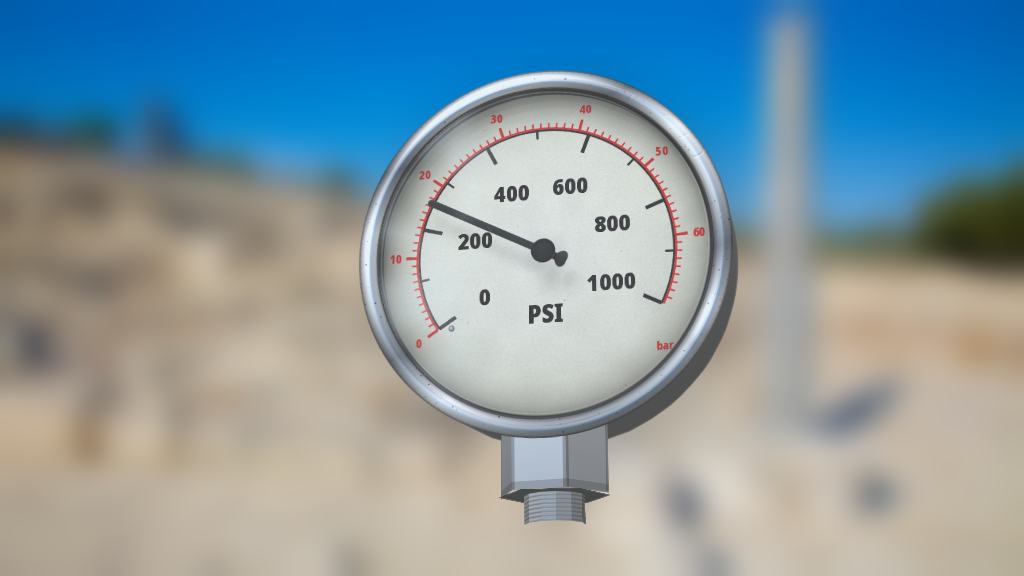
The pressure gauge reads 250 psi
